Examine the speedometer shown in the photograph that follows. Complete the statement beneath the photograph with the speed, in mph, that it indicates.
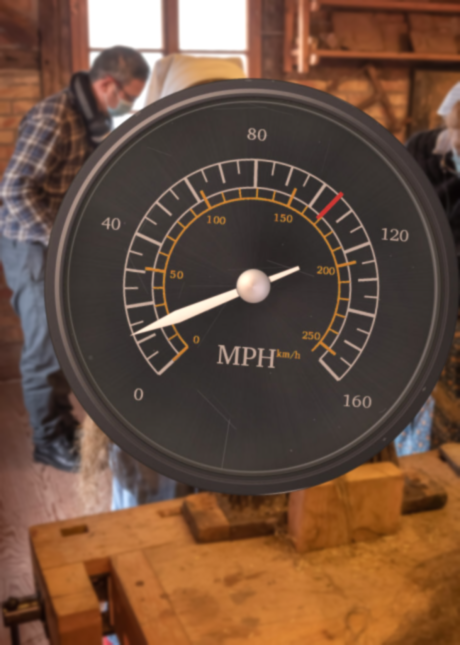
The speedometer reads 12.5 mph
